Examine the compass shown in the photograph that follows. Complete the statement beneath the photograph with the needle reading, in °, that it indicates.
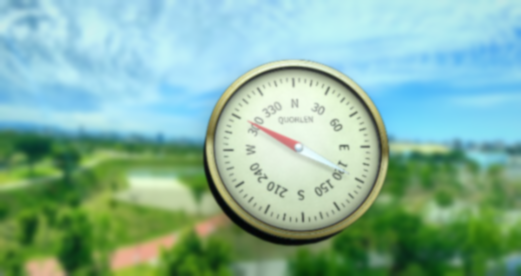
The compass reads 300 °
